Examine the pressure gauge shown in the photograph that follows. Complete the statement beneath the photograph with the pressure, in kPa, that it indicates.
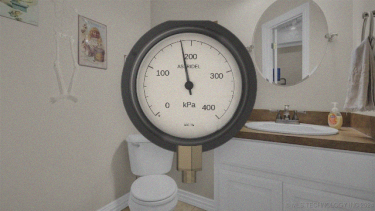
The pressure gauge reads 180 kPa
